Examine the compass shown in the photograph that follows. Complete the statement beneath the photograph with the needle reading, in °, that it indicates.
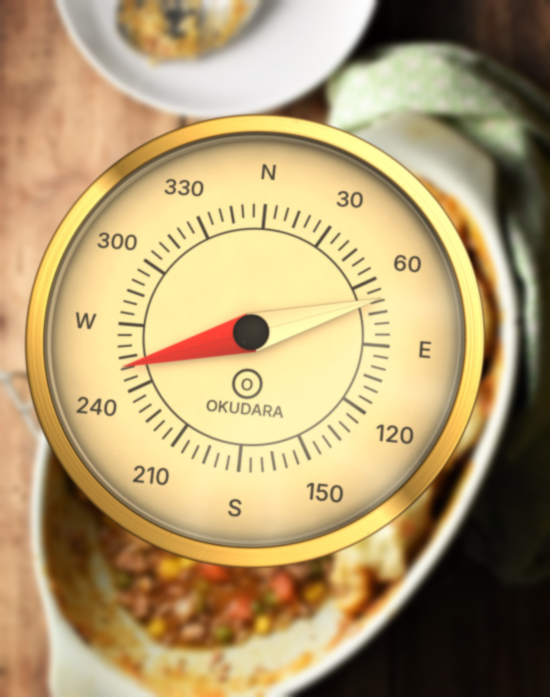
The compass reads 250 °
